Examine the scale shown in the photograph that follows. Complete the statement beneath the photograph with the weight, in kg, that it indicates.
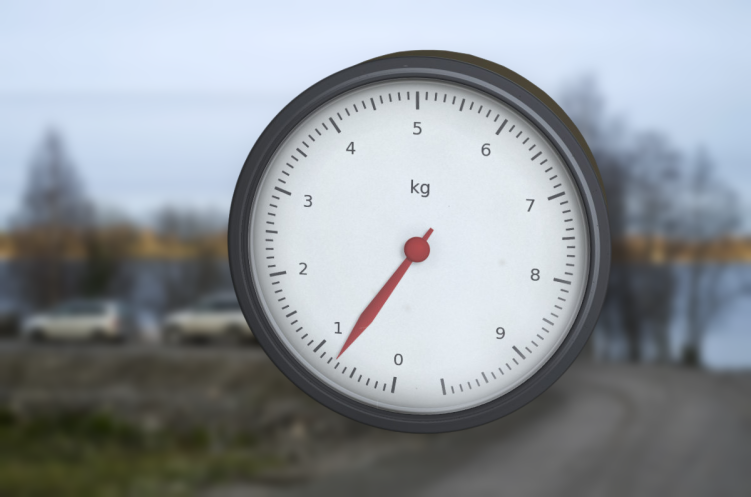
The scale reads 0.75 kg
